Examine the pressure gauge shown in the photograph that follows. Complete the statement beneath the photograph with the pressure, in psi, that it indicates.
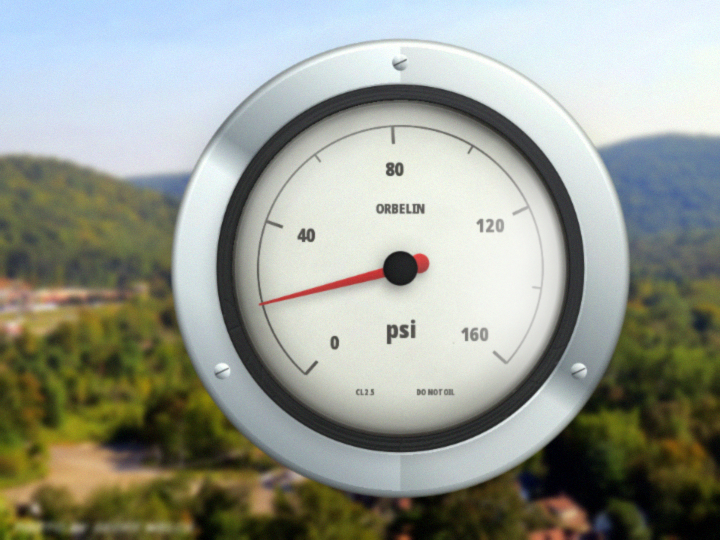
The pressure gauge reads 20 psi
